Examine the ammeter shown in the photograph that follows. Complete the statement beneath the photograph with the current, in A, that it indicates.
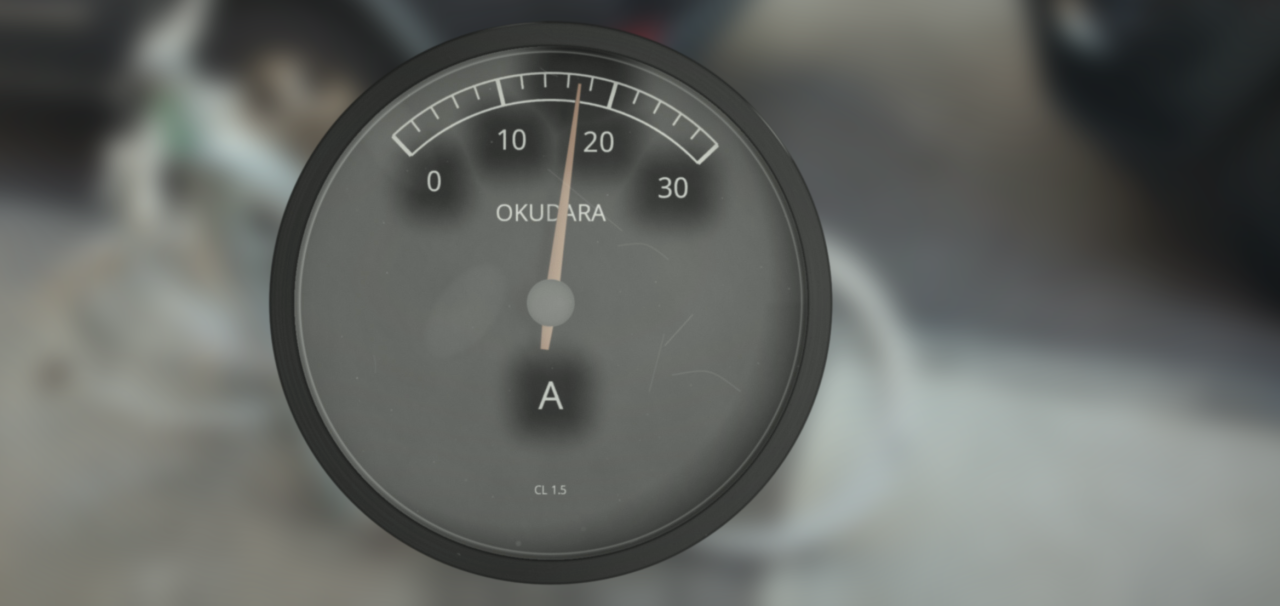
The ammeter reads 17 A
